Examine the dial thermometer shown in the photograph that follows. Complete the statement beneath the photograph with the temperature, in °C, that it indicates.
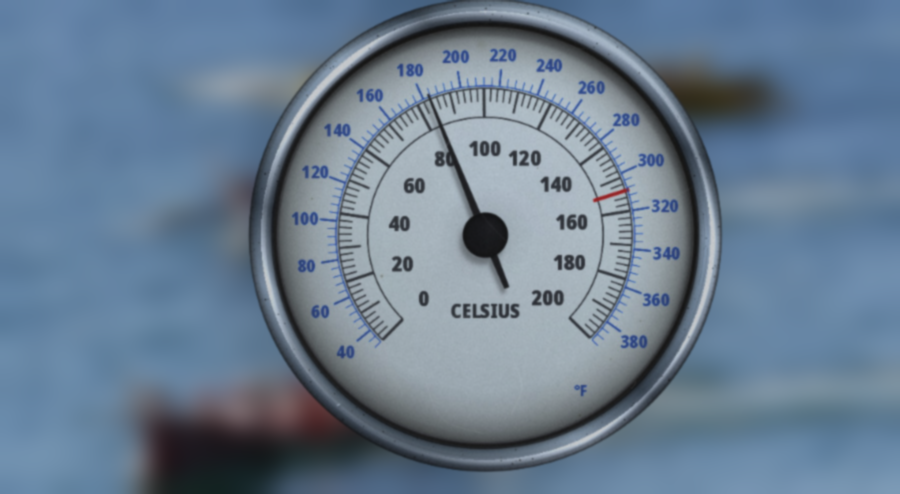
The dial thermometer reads 84 °C
